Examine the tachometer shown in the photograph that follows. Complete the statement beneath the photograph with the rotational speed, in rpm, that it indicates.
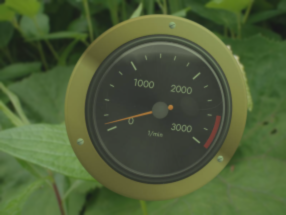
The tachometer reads 100 rpm
